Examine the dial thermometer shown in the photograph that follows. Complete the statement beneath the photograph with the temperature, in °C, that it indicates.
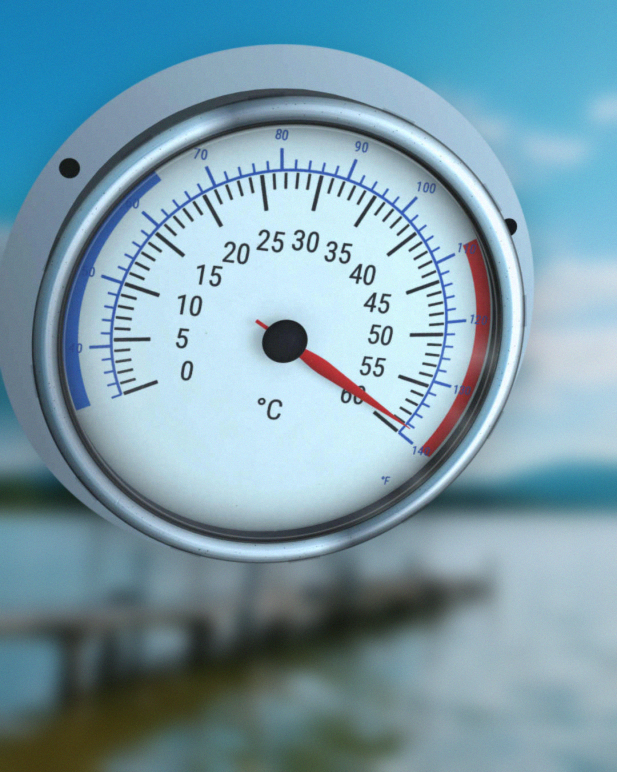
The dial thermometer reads 59 °C
